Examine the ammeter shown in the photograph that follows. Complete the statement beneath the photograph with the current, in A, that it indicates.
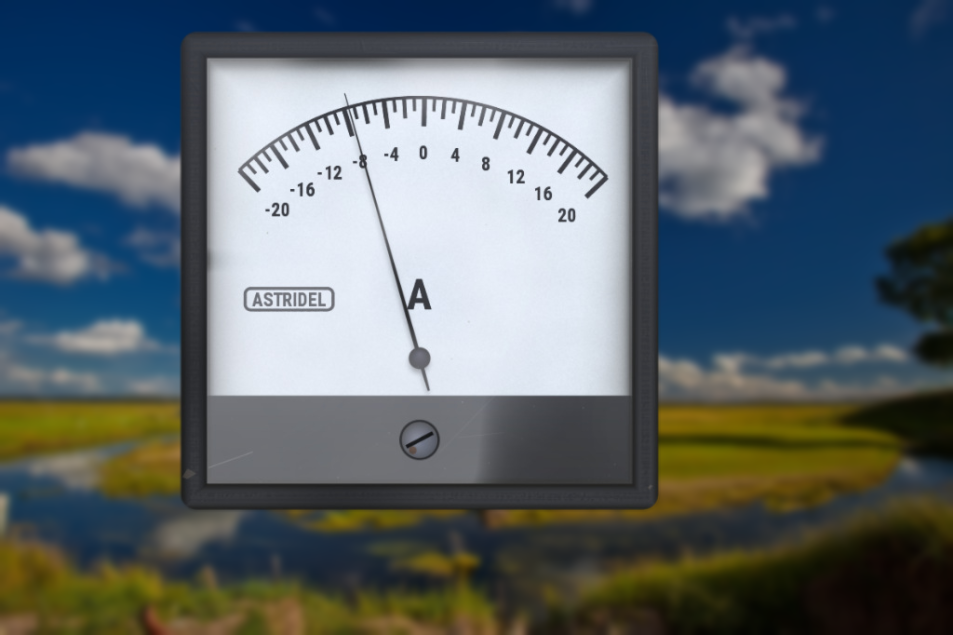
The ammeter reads -7.5 A
